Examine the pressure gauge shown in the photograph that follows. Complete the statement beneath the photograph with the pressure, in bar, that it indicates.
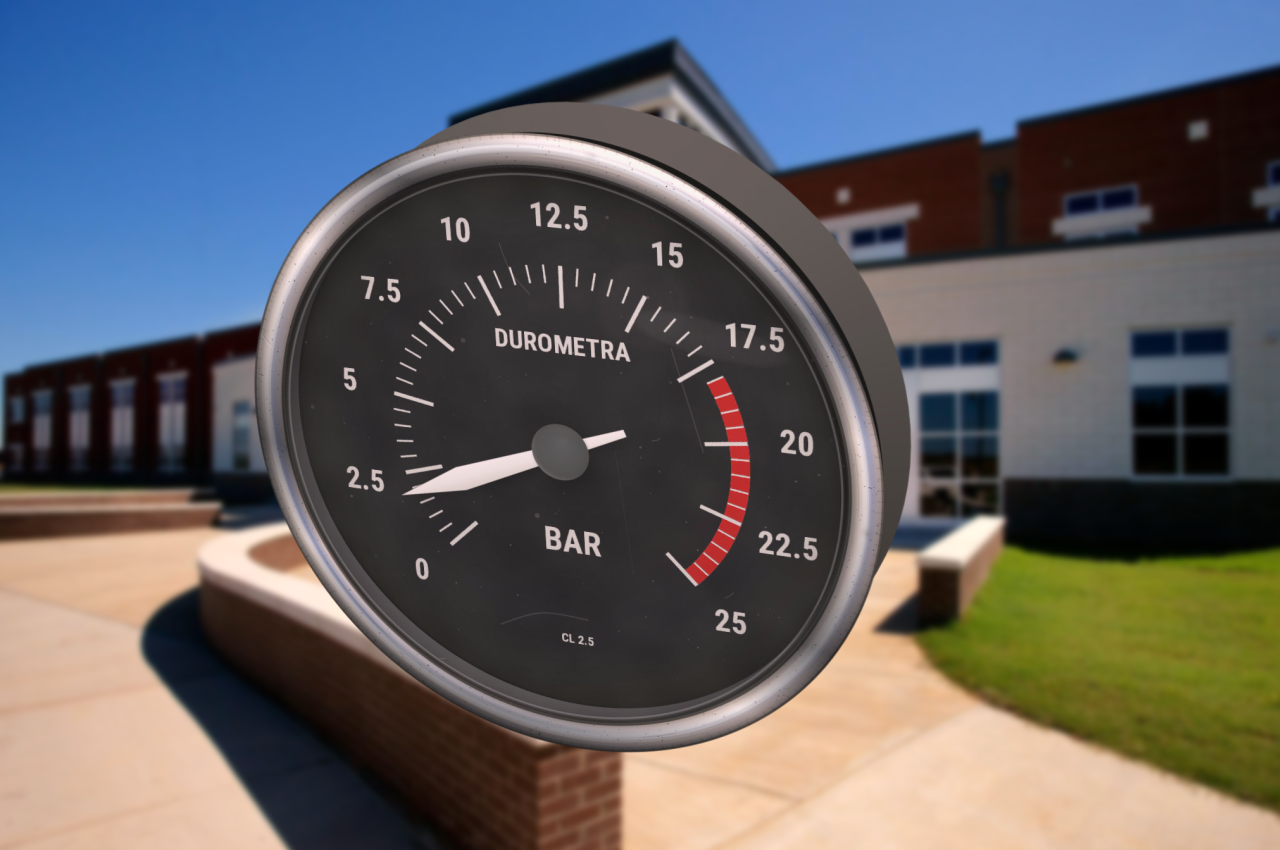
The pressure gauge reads 2 bar
